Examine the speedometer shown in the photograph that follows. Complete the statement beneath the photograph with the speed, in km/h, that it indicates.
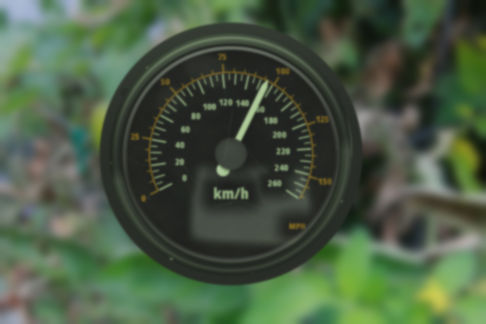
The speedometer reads 155 km/h
